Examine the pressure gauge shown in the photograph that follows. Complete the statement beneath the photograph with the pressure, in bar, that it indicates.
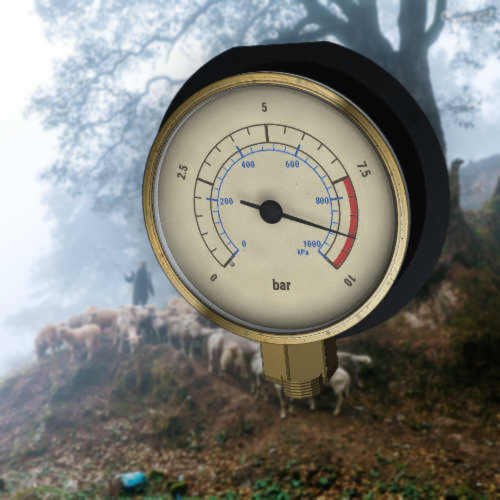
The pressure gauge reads 9 bar
